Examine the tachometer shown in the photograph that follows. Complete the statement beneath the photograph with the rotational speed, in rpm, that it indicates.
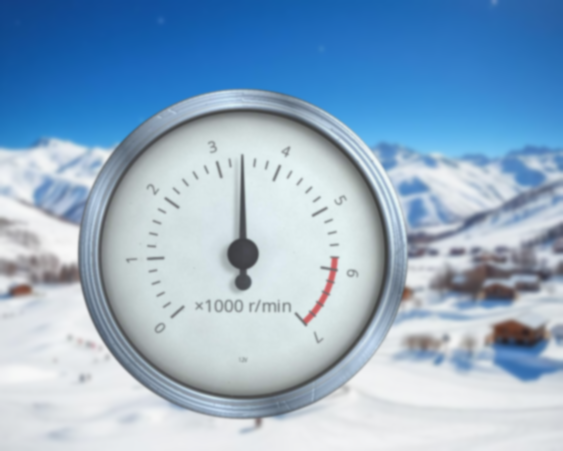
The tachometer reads 3400 rpm
